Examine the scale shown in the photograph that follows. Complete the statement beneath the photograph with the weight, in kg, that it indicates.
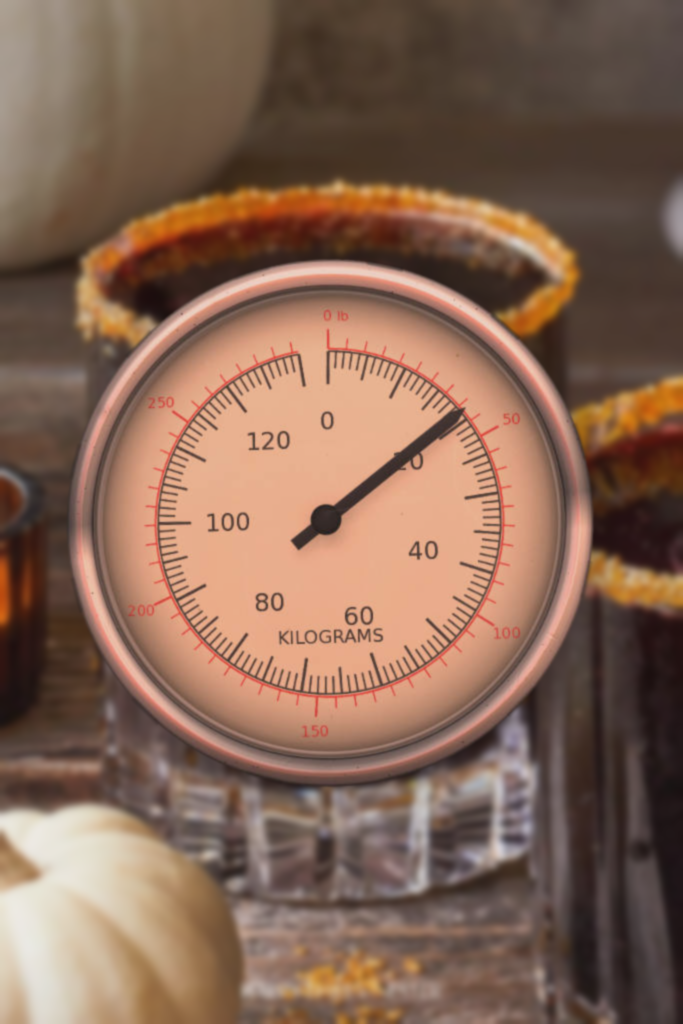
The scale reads 19 kg
